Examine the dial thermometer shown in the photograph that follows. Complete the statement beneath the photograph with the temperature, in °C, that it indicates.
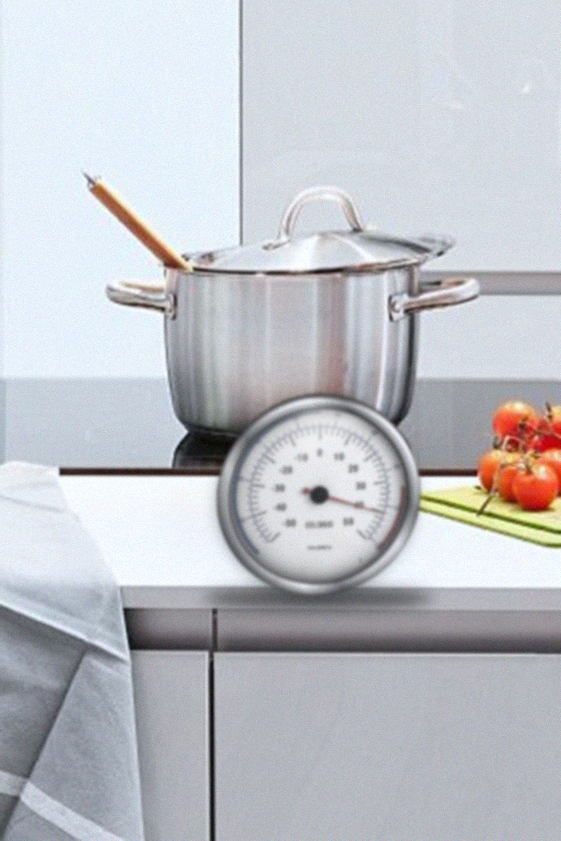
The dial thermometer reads 40 °C
